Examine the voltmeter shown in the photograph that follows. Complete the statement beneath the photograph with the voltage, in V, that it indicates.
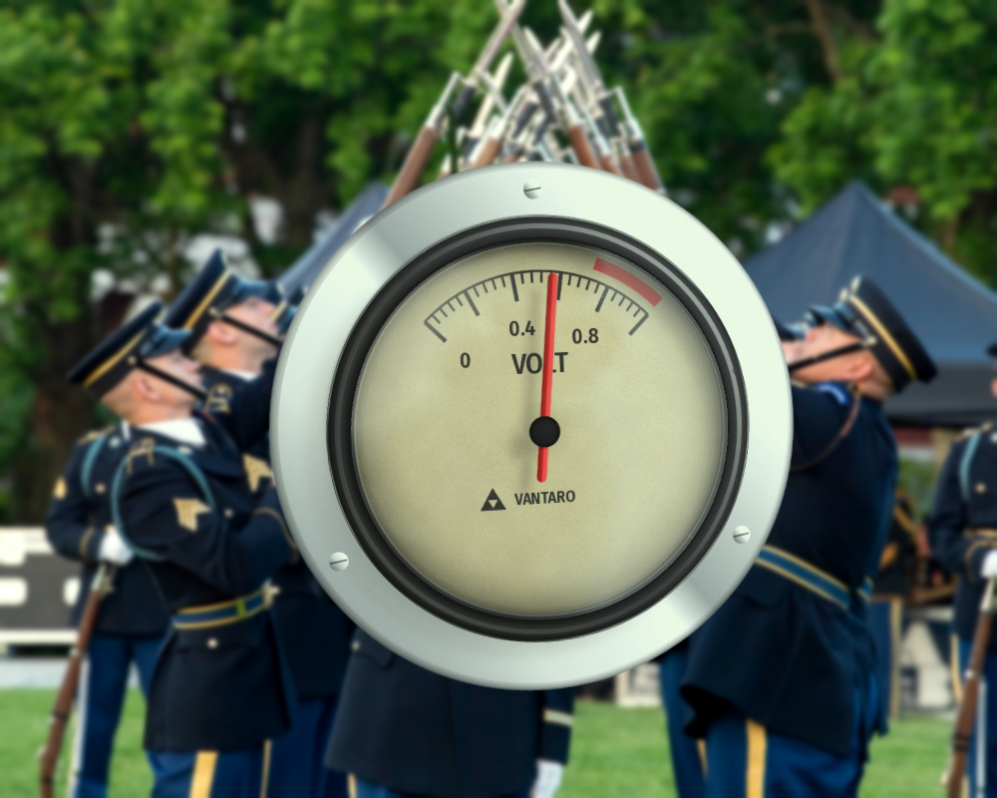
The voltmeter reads 0.56 V
